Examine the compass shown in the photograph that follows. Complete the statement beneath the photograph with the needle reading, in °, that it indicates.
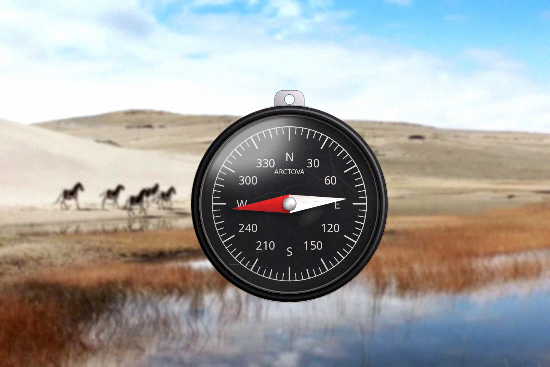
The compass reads 265 °
